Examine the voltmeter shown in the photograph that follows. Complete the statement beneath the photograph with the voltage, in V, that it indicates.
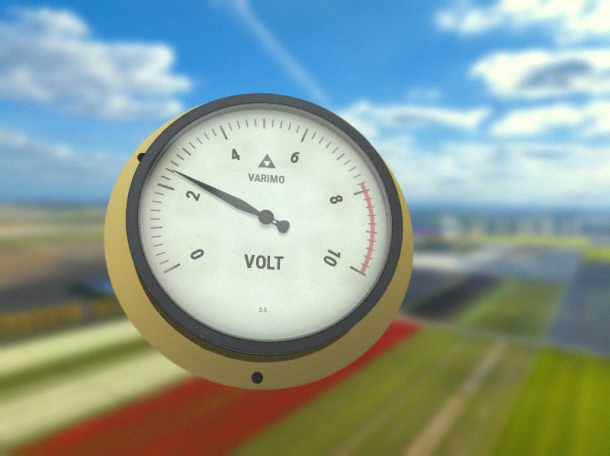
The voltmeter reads 2.4 V
